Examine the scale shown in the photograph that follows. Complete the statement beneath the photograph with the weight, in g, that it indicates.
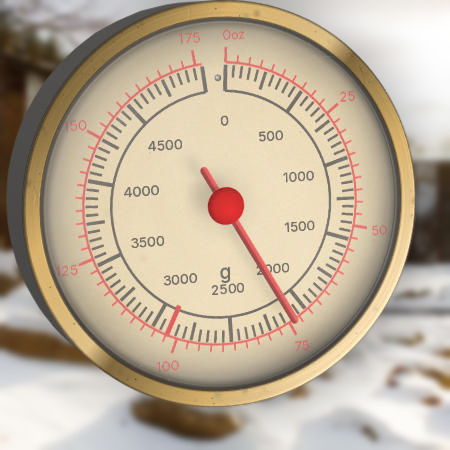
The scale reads 2100 g
